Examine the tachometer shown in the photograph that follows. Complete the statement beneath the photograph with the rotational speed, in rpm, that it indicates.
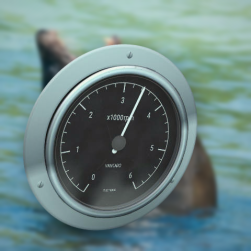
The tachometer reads 3400 rpm
